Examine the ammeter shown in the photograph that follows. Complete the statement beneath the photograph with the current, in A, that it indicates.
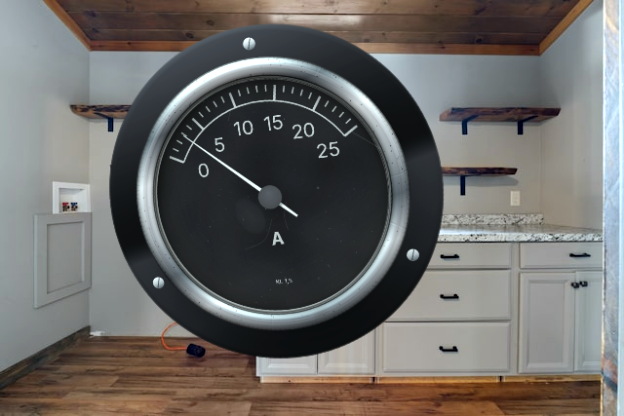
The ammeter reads 3 A
